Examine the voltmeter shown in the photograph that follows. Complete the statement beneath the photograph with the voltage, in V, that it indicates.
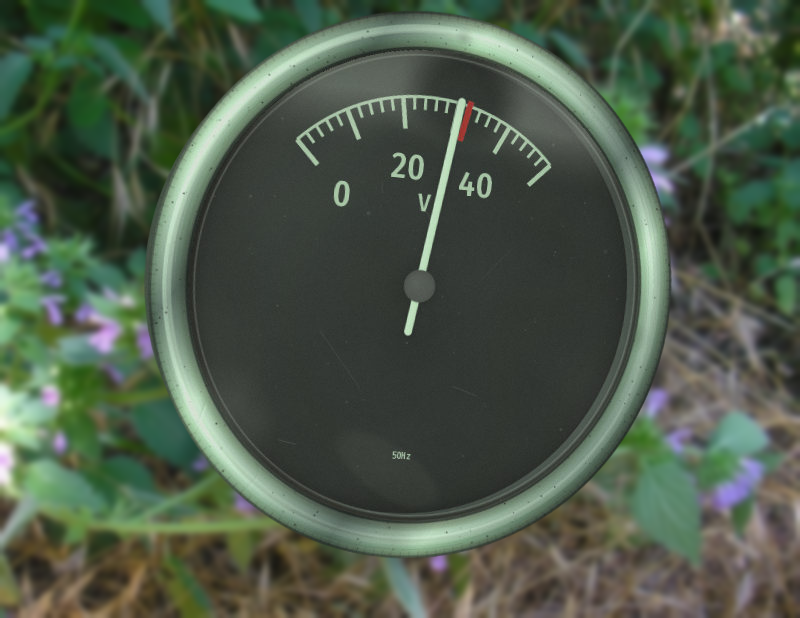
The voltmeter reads 30 V
